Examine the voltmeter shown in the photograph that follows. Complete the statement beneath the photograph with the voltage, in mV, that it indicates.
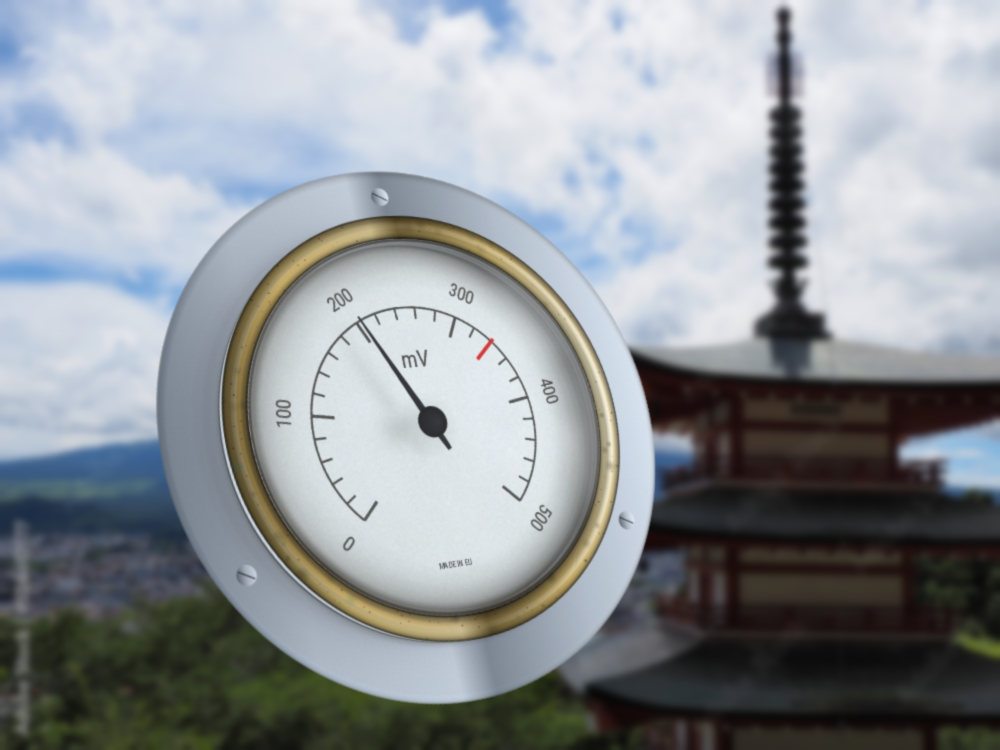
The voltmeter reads 200 mV
